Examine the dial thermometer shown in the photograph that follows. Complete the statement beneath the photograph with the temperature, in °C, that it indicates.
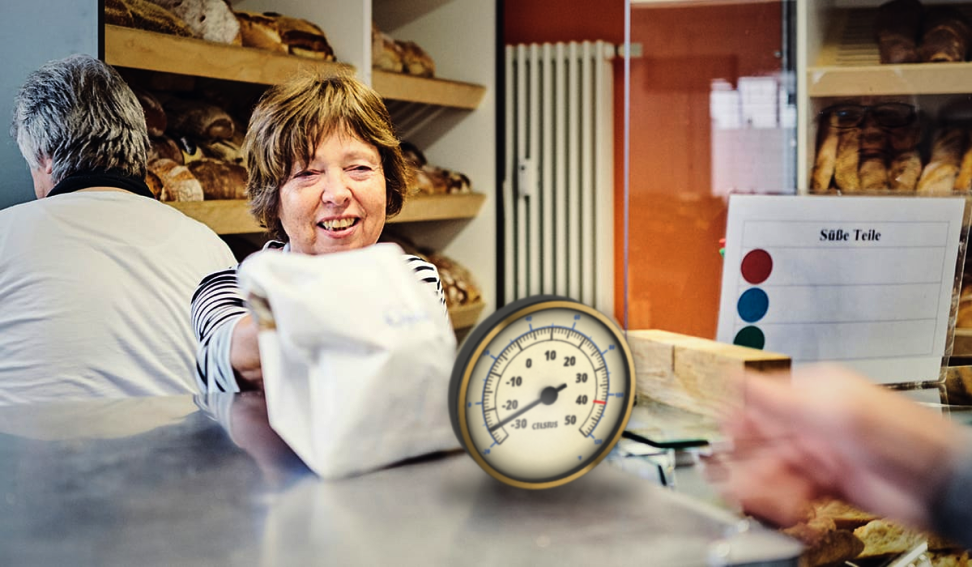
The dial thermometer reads -25 °C
